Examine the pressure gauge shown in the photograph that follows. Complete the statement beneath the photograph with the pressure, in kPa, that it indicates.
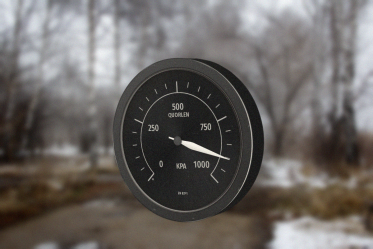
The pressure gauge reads 900 kPa
